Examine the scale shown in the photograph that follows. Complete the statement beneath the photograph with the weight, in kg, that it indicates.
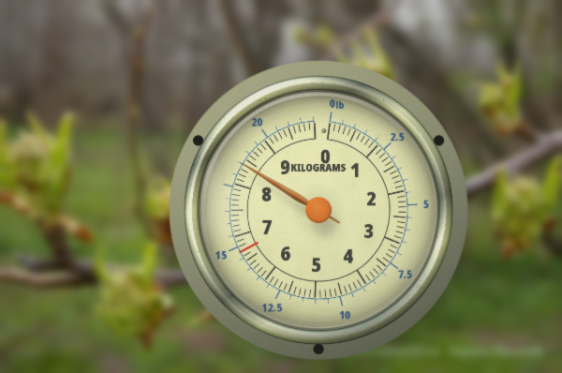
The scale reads 8.4 kg
